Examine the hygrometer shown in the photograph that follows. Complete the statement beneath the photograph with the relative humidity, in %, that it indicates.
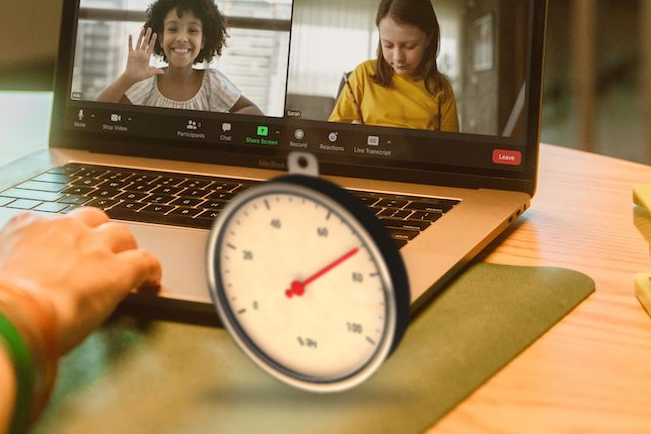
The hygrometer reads 72 %
